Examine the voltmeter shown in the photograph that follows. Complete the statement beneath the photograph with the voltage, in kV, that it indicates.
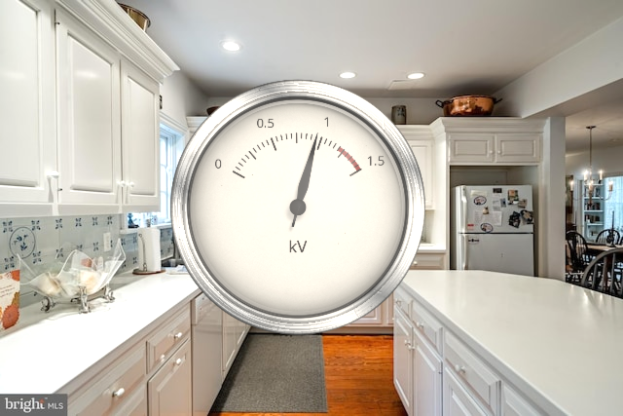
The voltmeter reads 0.95 kV
